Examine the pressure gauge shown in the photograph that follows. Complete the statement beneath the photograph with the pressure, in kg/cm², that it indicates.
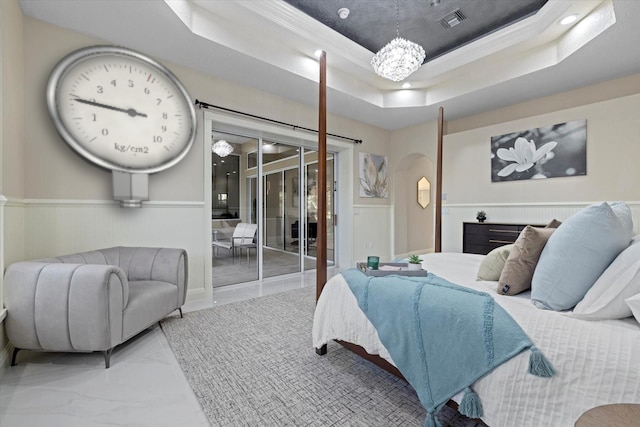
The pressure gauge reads 1.8 kg/cm²
